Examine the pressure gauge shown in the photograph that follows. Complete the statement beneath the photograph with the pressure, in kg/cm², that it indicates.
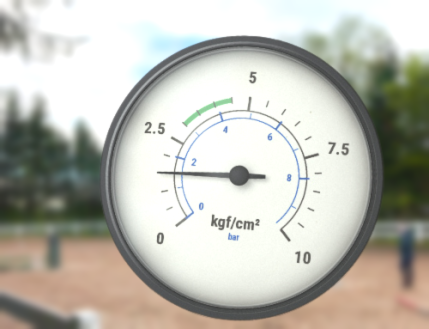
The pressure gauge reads 1.5 kg/cm²
